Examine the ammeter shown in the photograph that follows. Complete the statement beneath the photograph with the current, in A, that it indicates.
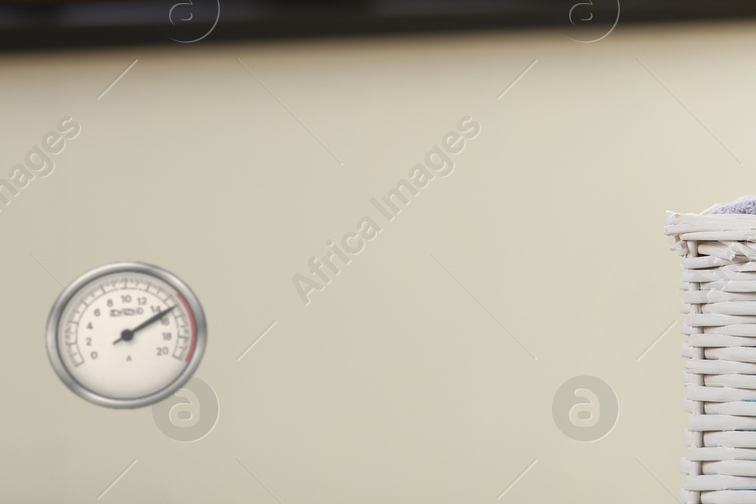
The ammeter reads 15 A
